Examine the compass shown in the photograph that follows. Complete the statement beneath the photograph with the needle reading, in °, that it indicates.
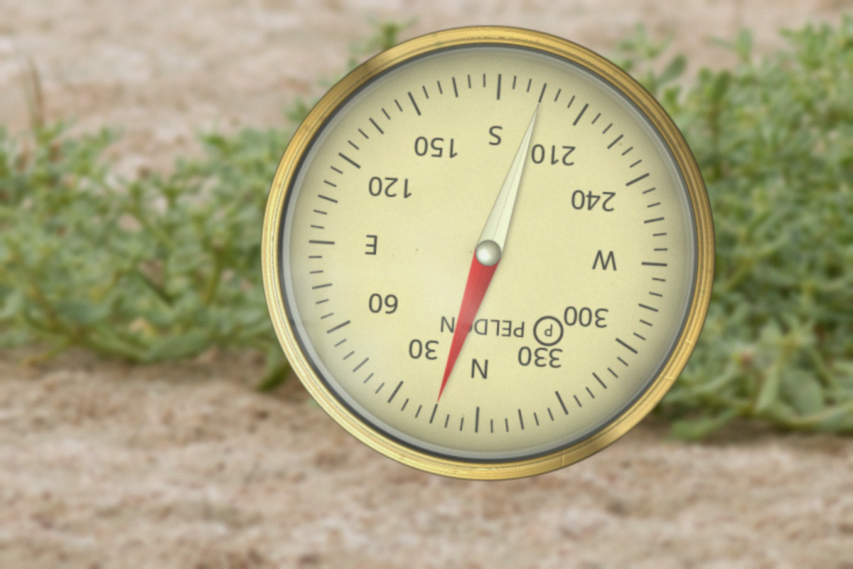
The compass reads 15 °
